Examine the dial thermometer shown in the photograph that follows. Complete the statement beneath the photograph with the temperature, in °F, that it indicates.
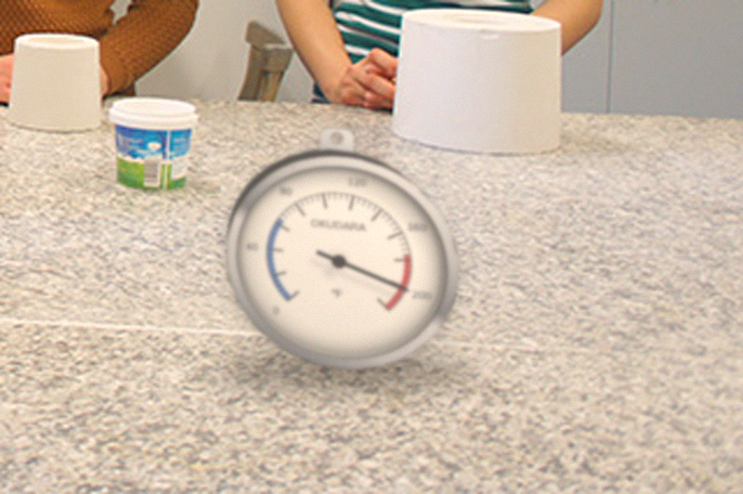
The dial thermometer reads 200 °F
